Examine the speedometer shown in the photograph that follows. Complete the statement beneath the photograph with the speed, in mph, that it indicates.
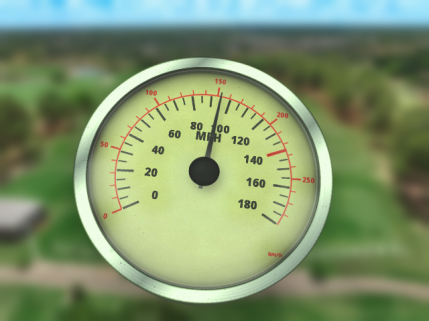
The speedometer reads 95 mph
